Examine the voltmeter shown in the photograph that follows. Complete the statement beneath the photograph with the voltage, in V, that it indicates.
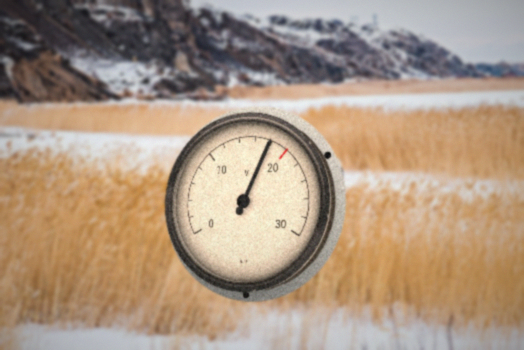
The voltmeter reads 18 V
